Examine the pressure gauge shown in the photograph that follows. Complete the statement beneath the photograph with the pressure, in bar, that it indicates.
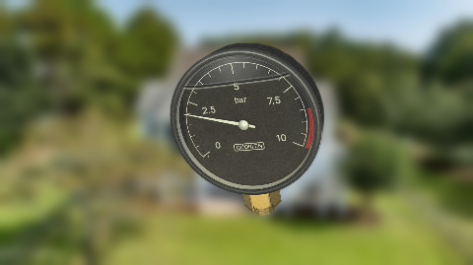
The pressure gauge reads 2 bar
